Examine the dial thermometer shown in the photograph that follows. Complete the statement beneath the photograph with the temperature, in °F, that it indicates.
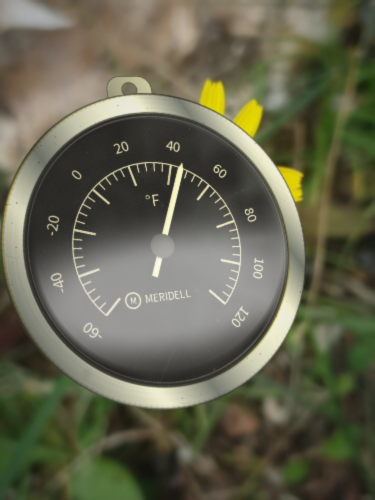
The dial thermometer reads 44 °F
